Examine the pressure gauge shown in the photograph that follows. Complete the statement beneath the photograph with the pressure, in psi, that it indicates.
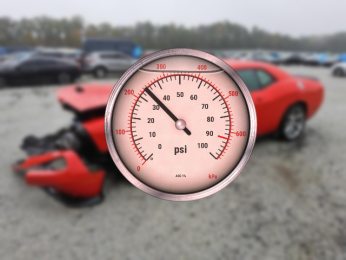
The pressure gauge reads 34 psi
